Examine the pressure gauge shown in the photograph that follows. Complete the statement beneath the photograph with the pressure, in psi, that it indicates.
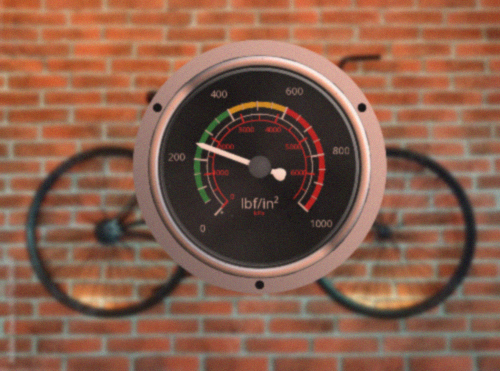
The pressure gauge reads 250 psi
